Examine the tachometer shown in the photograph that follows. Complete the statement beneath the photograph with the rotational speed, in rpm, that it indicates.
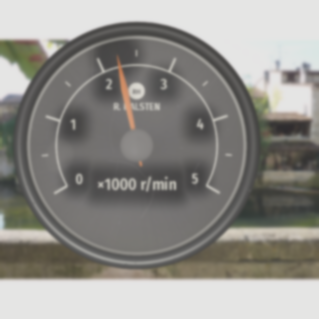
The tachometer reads 2250 rpm
